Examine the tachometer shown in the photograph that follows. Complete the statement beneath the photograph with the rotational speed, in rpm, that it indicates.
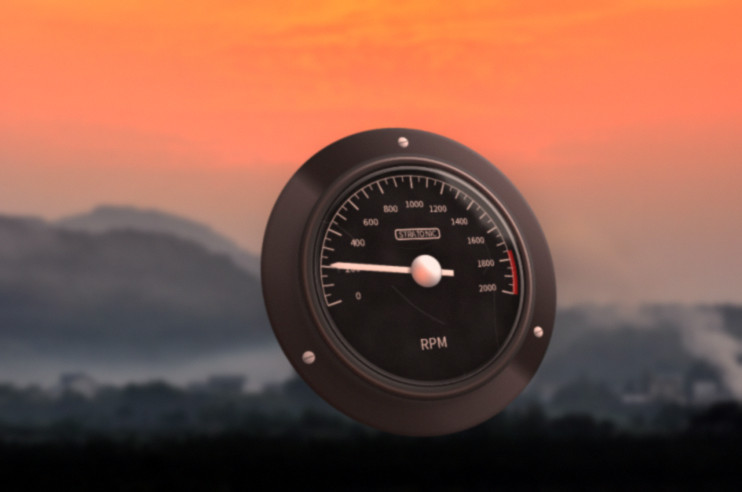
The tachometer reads 200 rpm
